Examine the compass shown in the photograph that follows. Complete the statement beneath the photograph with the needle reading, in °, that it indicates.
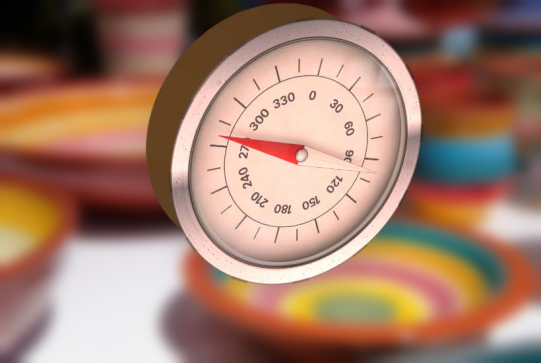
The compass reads 277.5 °
